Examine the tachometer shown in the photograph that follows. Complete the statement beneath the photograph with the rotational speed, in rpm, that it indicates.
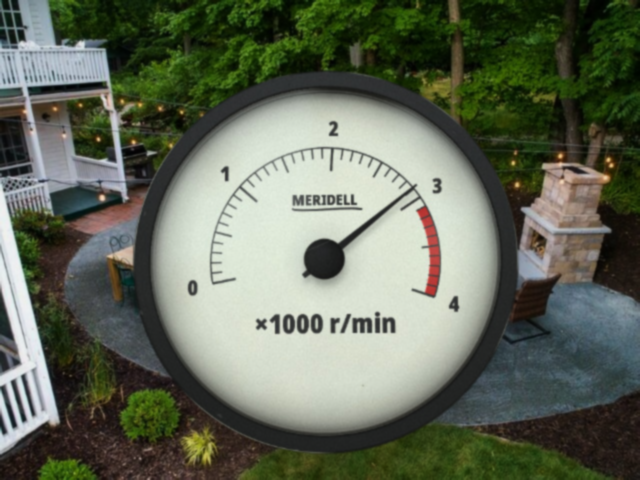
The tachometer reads 2900 rpm
